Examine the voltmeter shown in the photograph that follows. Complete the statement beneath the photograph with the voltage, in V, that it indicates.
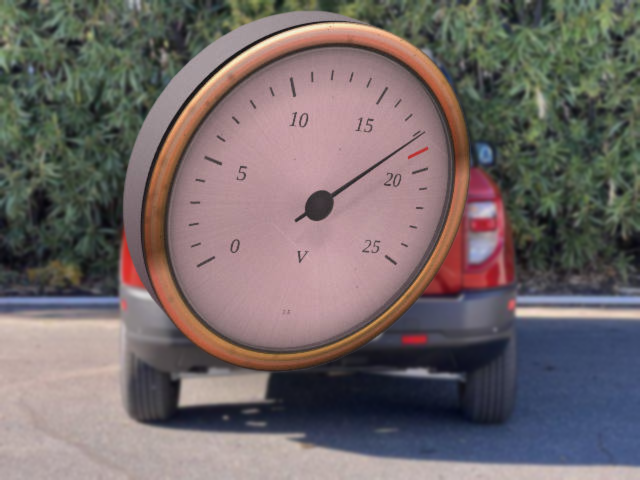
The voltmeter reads 18 V
